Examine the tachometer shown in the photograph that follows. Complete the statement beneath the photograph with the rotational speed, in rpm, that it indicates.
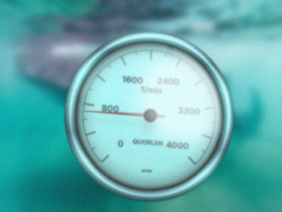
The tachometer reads 700 rpm
